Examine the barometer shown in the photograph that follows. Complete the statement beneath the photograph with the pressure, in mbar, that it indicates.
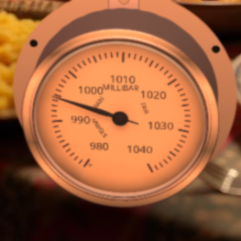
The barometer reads 995 mbar
